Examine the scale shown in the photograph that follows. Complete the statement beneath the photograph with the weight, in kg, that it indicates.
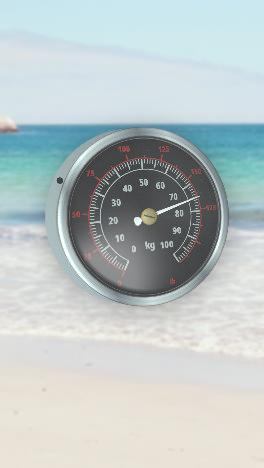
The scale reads 75 kg
